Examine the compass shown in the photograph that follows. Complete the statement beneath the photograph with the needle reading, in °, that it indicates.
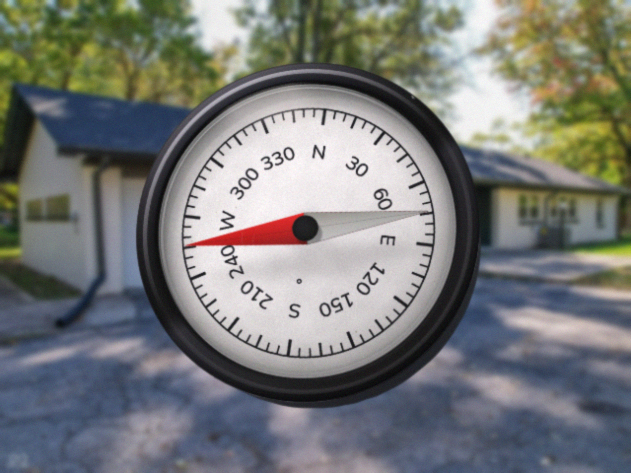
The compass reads 255 °
